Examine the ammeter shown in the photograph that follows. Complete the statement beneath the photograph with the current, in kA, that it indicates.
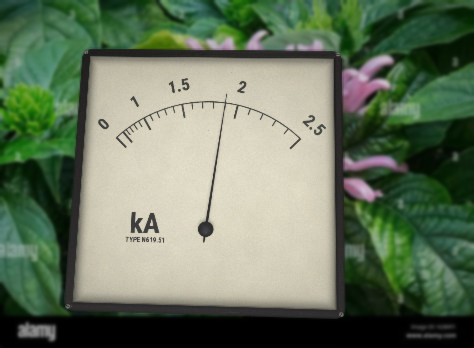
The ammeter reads 1.9 kA
